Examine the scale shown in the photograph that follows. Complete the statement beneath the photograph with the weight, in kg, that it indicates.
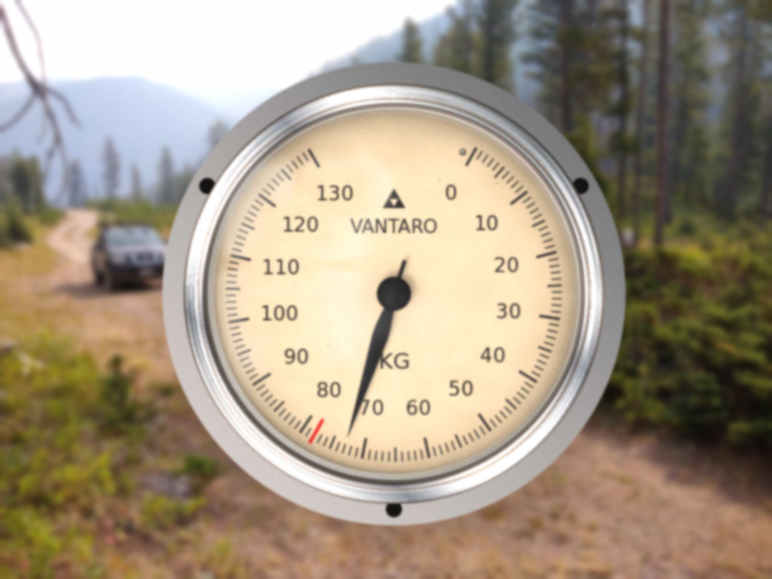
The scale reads 73 kg
